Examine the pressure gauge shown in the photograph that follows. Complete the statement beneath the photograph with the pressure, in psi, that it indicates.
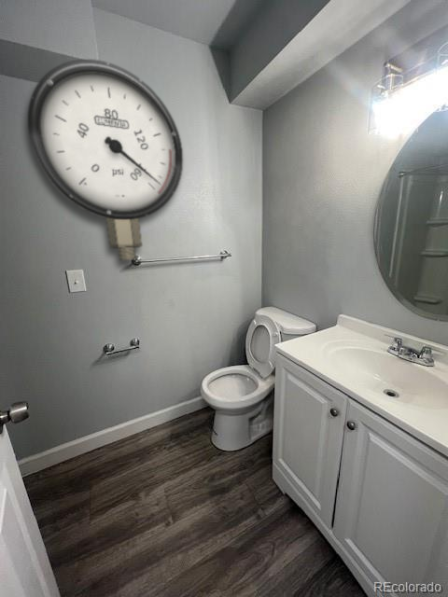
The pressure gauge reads 155 psi
